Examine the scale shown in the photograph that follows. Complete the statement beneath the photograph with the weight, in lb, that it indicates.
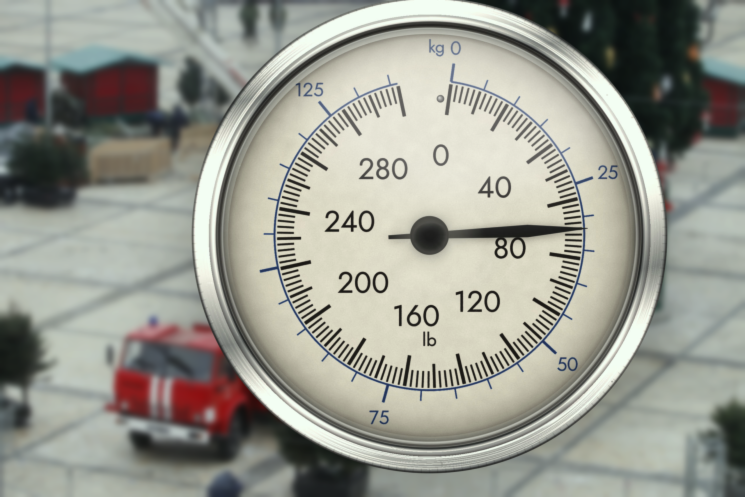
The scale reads 70 lb
